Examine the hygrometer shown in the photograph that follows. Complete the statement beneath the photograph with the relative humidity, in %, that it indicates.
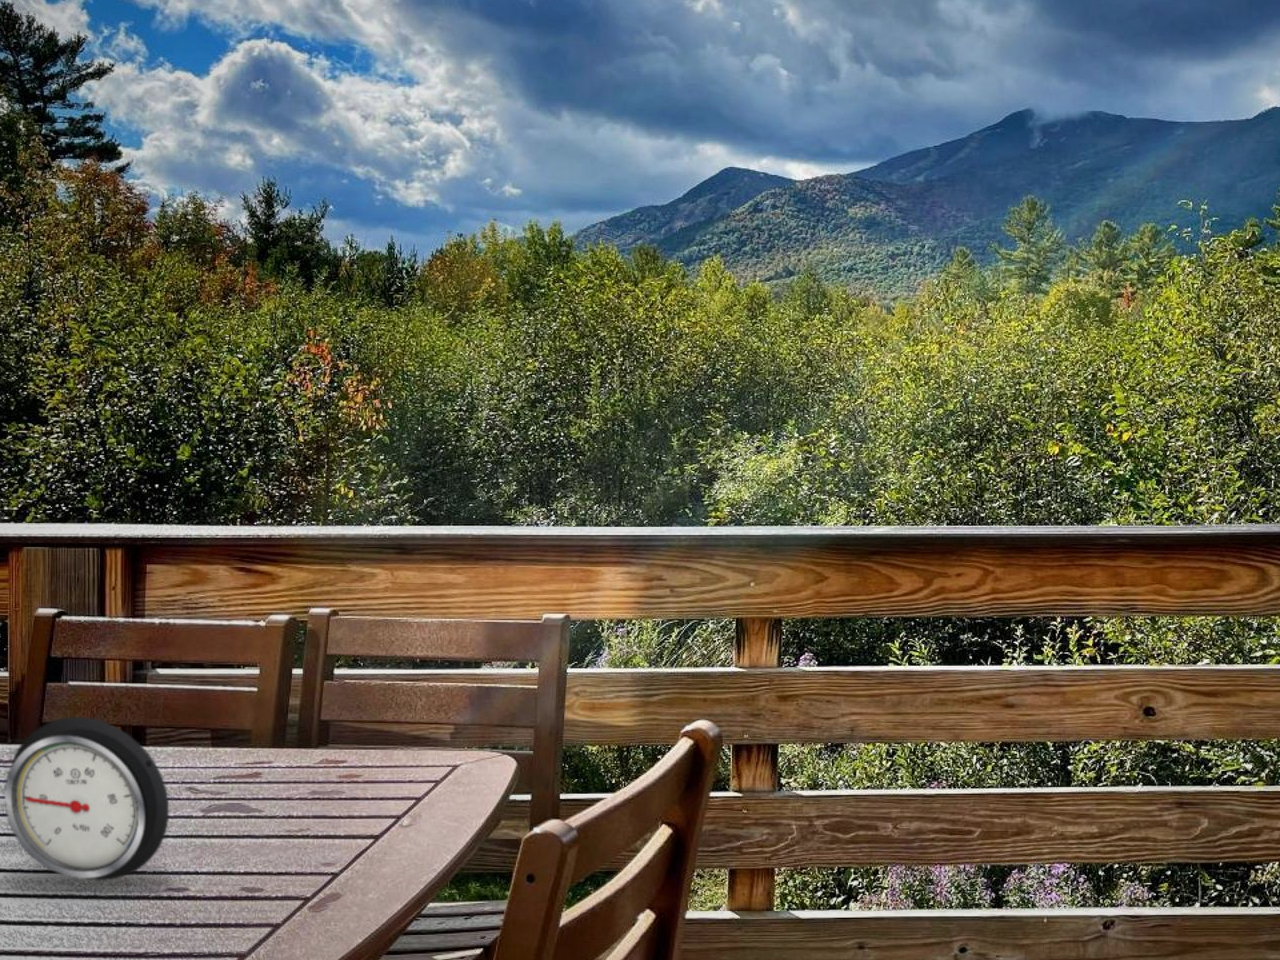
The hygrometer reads 20 %
